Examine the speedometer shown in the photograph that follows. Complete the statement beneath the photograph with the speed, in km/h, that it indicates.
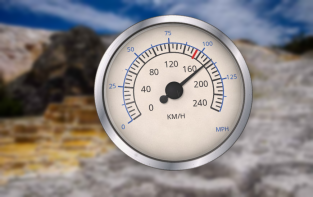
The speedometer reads 175 km/h
